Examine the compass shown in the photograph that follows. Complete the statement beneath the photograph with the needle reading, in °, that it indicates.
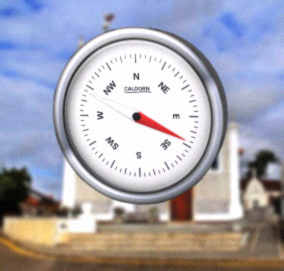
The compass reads 115 °
